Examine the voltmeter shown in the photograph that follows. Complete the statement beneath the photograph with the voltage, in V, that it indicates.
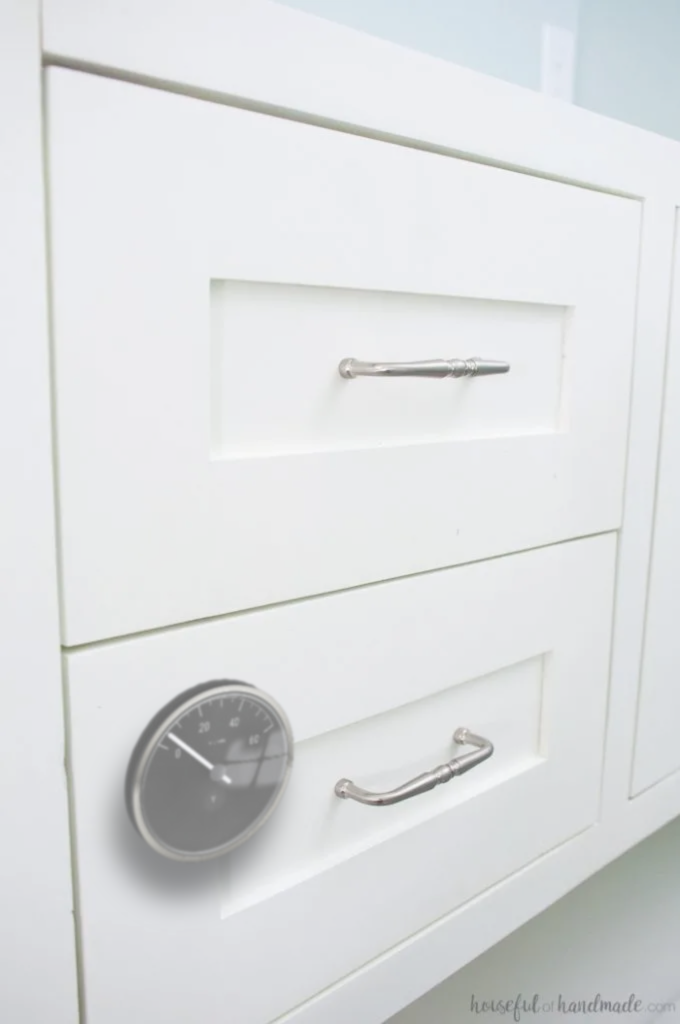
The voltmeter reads 5 V
